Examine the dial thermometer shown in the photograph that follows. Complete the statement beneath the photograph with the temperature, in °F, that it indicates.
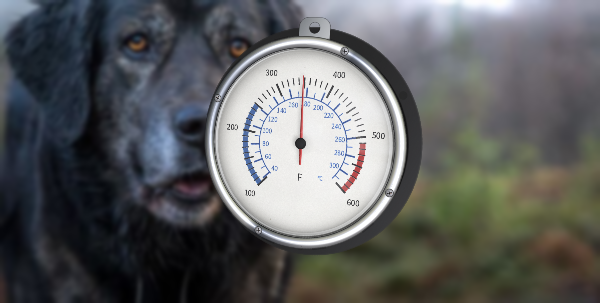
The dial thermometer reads 350 °F
